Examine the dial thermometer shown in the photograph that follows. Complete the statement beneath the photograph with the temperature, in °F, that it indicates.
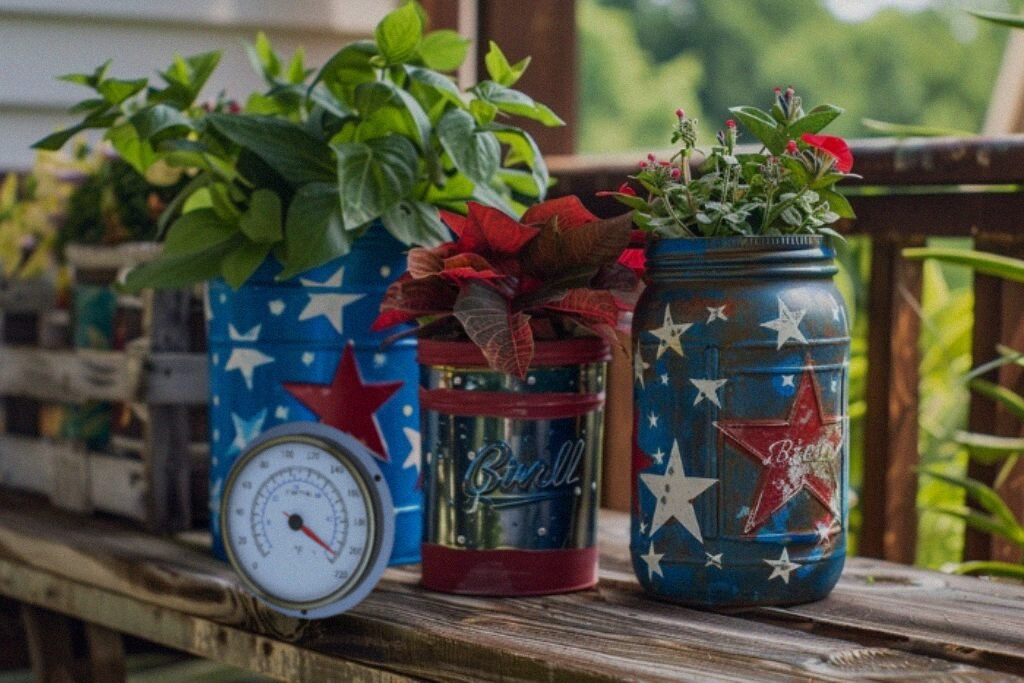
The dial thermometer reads 210 °F
